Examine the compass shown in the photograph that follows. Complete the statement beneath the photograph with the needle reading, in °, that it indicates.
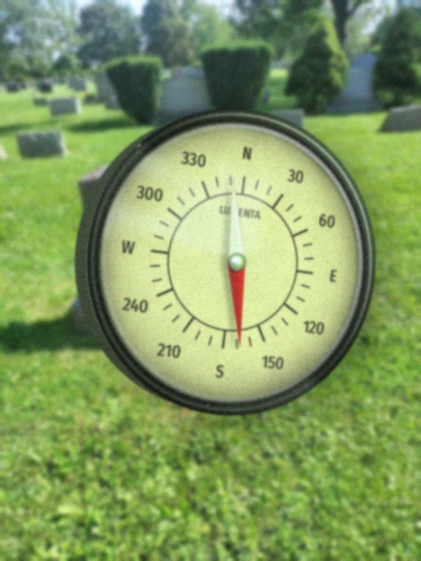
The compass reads 170 °
